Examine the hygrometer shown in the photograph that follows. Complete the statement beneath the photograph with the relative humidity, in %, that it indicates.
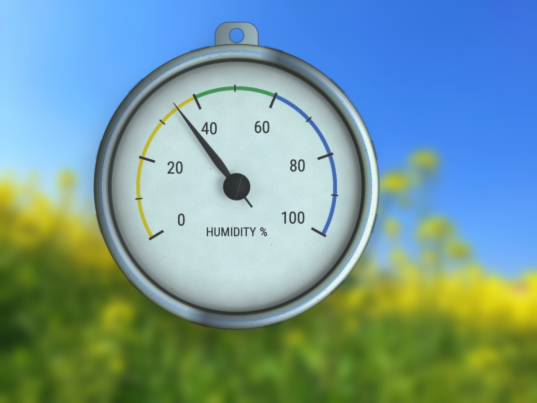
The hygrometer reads 35 %
